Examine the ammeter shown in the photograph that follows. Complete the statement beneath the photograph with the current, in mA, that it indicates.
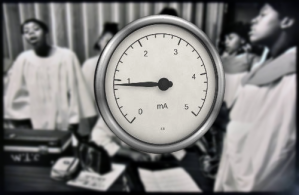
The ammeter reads 0.9 mA
